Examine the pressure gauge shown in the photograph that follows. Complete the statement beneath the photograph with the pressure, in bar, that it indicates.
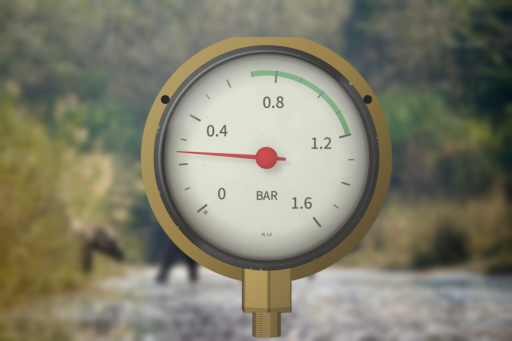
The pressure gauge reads 0.25 bar
